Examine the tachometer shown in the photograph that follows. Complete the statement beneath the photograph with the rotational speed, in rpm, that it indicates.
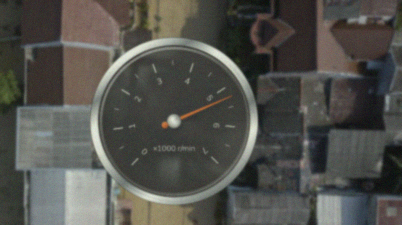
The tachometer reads 5250 rpm
